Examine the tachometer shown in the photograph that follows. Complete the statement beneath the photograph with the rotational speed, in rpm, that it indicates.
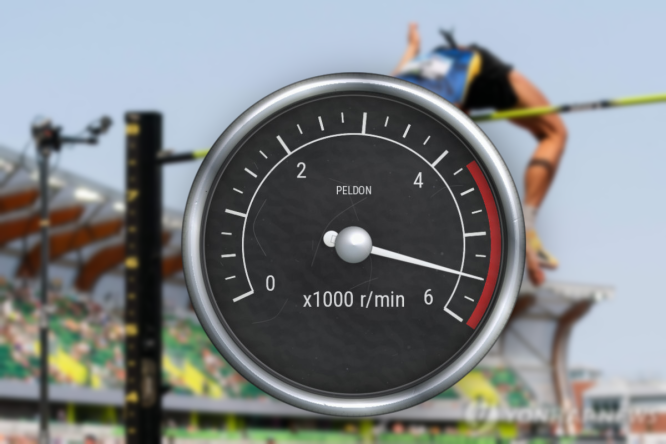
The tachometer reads 5500 rpm
